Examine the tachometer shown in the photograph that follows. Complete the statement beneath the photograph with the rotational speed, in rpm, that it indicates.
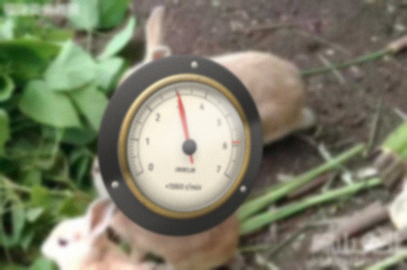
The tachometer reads 3000 rpm
